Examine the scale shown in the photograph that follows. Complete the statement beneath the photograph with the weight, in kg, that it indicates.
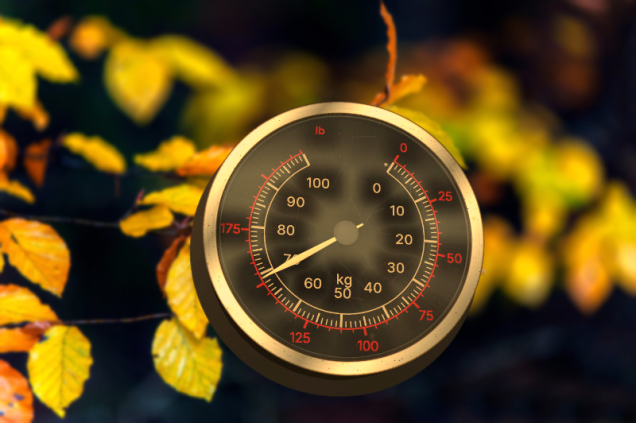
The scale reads 69 kg
